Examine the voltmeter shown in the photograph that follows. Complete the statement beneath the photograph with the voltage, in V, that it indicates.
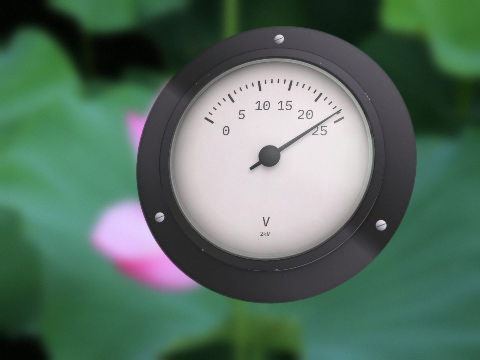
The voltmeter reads 24 V
